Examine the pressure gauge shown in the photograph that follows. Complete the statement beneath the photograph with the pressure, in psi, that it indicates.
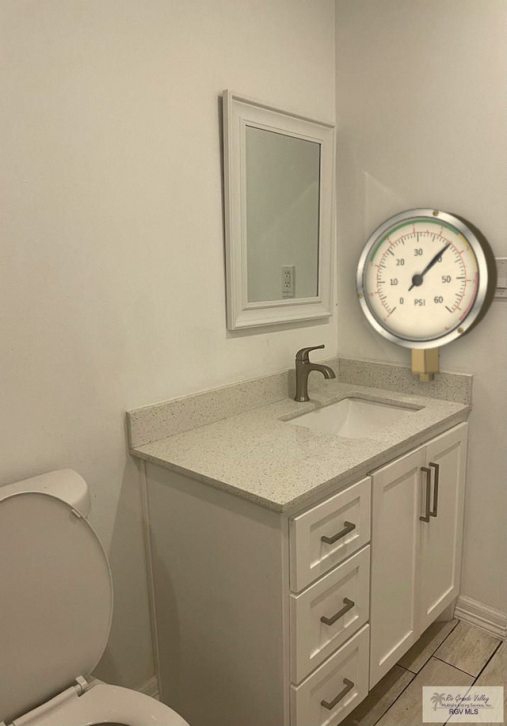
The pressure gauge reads 40 psi
